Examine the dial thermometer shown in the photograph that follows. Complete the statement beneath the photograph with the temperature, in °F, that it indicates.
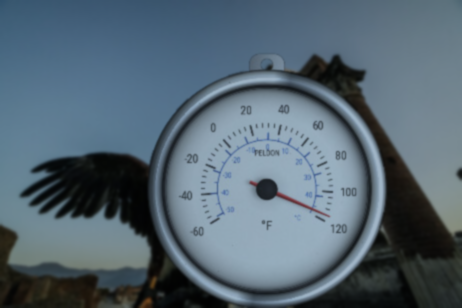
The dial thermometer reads 116 °F
